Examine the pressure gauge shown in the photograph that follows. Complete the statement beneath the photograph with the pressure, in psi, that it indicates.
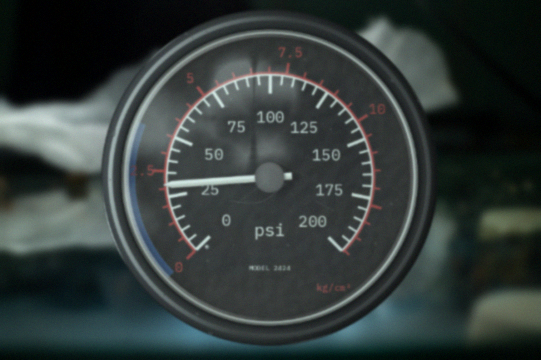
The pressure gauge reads 30 psi
